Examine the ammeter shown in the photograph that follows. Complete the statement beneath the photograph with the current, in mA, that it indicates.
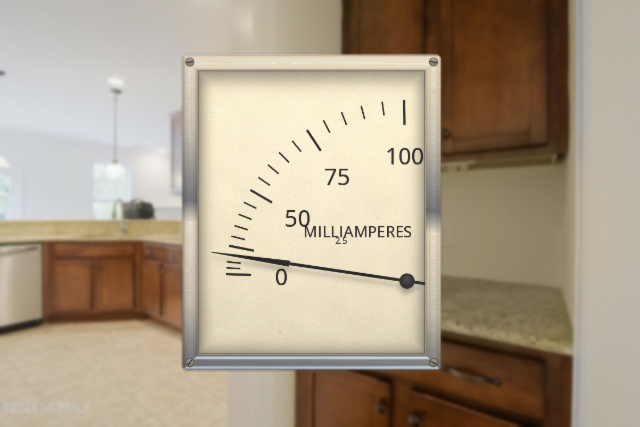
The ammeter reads 20 mA
